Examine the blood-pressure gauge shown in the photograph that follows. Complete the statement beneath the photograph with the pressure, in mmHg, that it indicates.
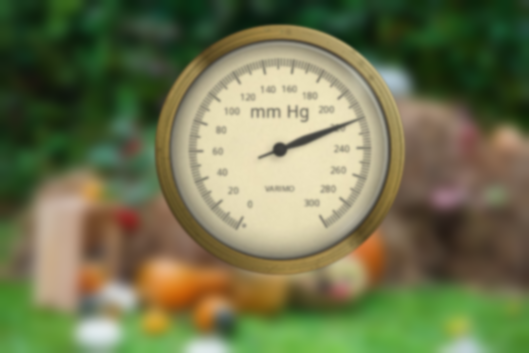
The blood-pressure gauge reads 220 mmHg
